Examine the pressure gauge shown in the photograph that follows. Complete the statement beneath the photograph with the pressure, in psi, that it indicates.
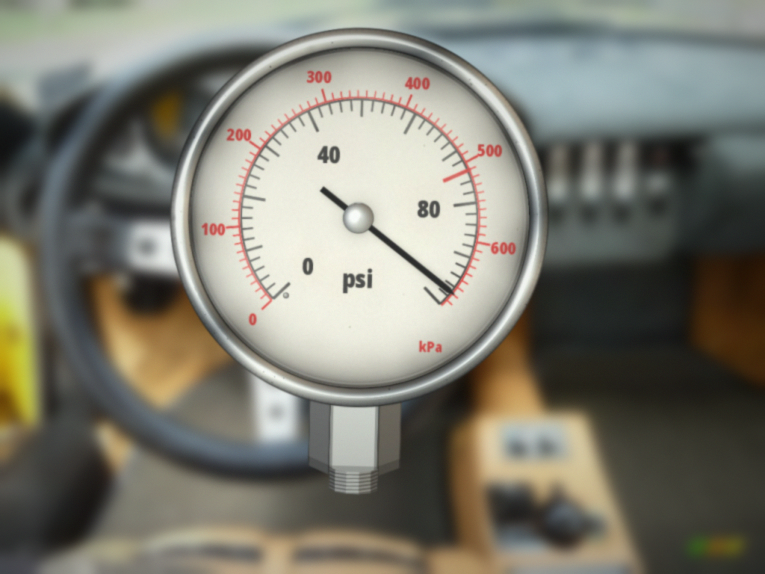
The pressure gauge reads 97 psi
